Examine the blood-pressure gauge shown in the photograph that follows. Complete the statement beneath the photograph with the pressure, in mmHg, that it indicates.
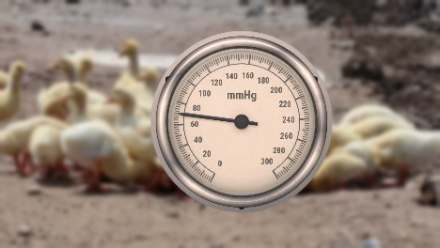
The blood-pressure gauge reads 70 mmHg
